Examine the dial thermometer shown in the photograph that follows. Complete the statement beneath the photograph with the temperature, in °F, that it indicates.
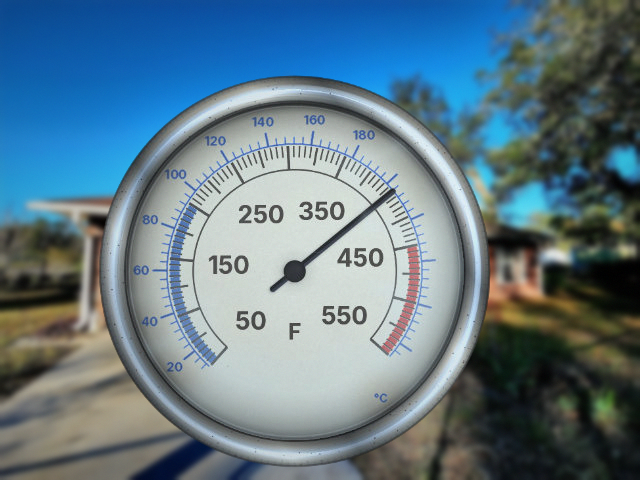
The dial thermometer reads 400 °F
